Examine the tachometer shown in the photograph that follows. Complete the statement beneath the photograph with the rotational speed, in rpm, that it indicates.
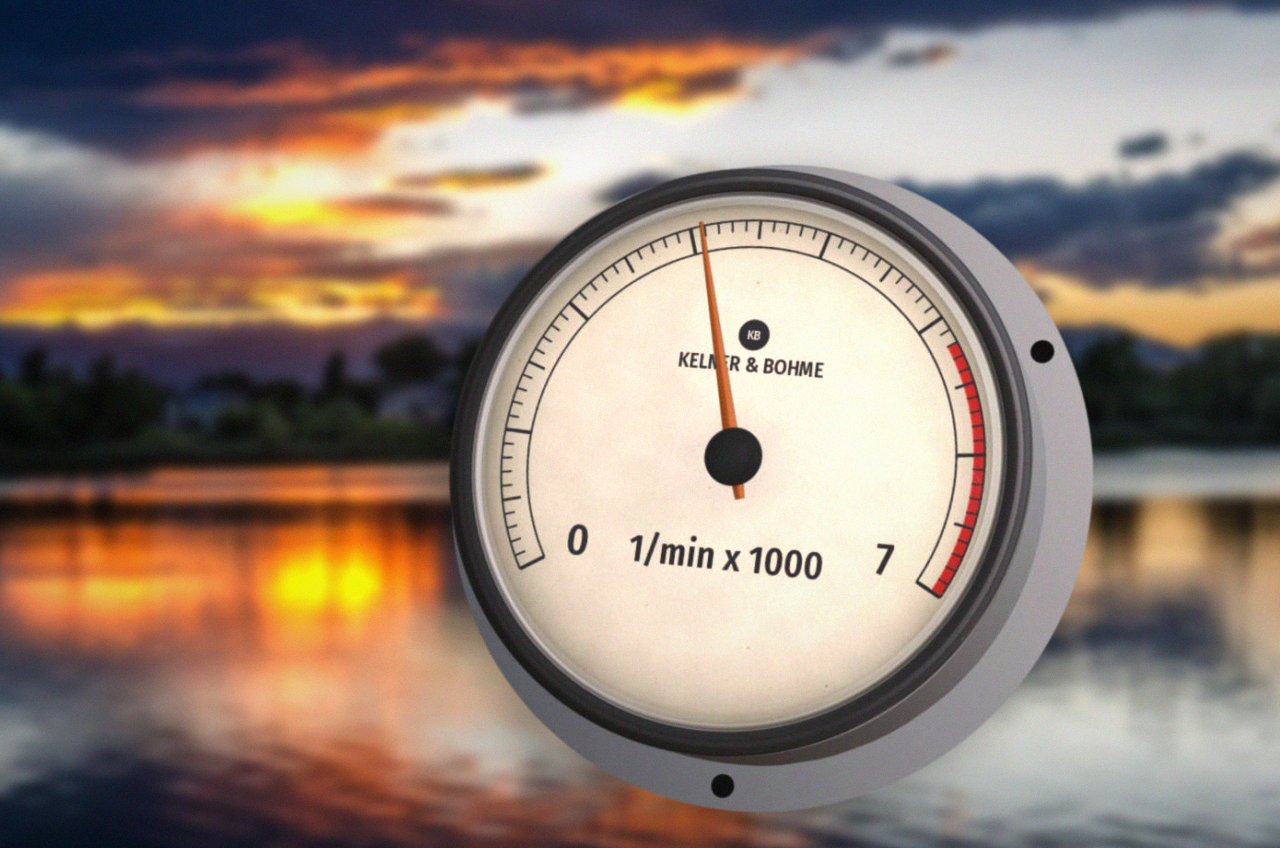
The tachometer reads 3100 rpm
